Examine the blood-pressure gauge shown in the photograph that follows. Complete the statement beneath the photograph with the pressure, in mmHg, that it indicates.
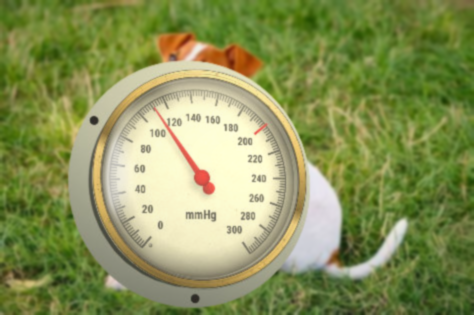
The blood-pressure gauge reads 110 mmHg
